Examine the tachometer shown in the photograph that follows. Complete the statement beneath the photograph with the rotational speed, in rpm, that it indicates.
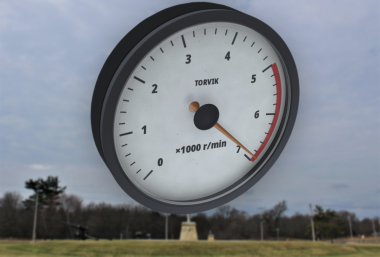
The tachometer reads 6900 rpm
